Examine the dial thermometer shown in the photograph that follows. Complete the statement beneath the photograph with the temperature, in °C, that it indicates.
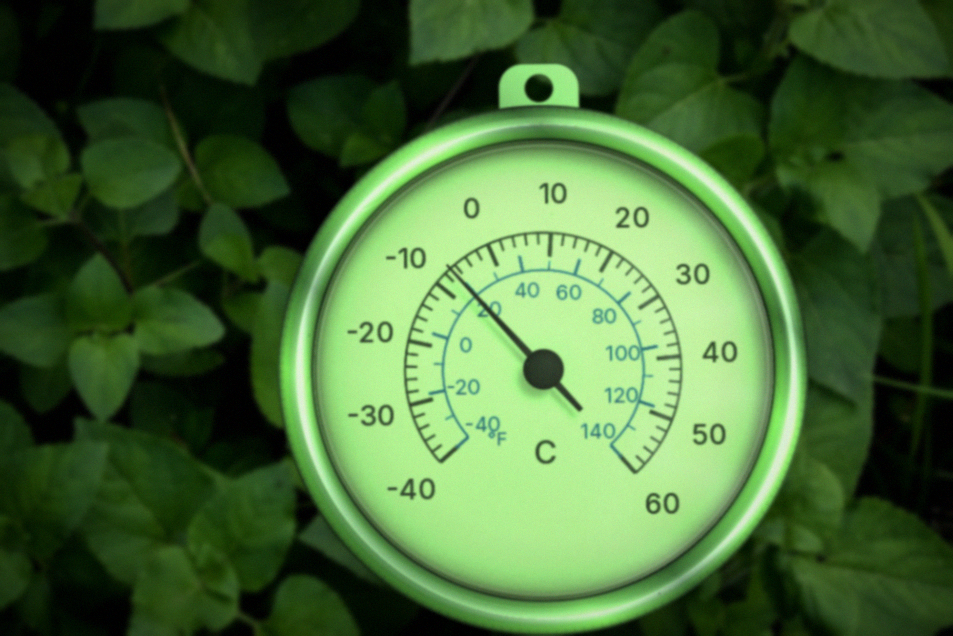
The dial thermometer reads -7 °C
